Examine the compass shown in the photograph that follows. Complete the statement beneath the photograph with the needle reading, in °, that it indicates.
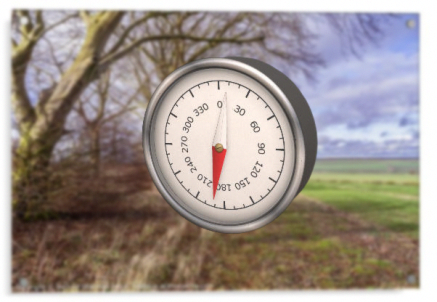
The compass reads 190 °
